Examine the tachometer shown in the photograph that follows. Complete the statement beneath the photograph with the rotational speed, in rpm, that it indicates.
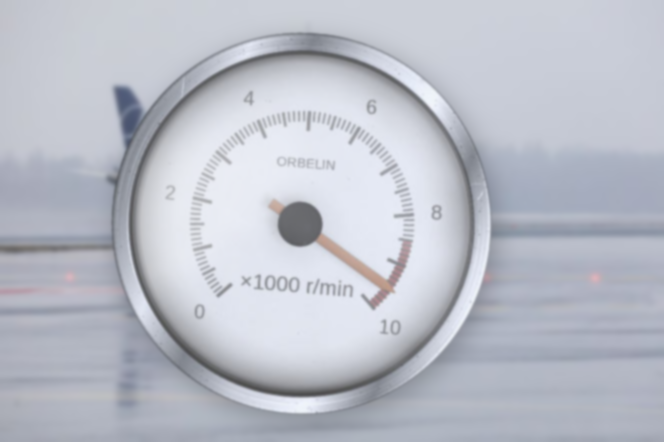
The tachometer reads 9500 rpm
